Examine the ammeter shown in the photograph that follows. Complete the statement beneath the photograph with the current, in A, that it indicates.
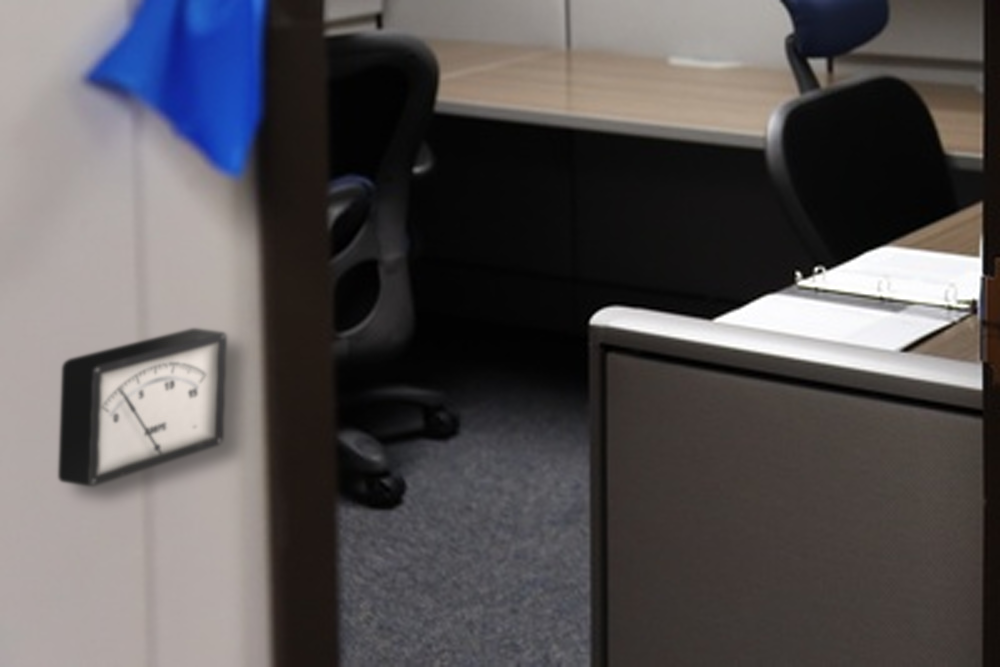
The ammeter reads 2.5 A
